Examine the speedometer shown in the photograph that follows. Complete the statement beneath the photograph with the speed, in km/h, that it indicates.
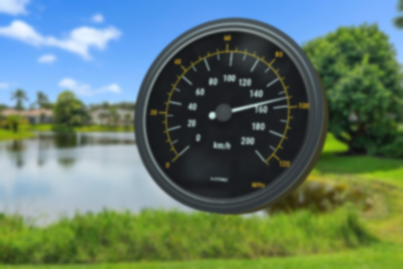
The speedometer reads 155 km/h
